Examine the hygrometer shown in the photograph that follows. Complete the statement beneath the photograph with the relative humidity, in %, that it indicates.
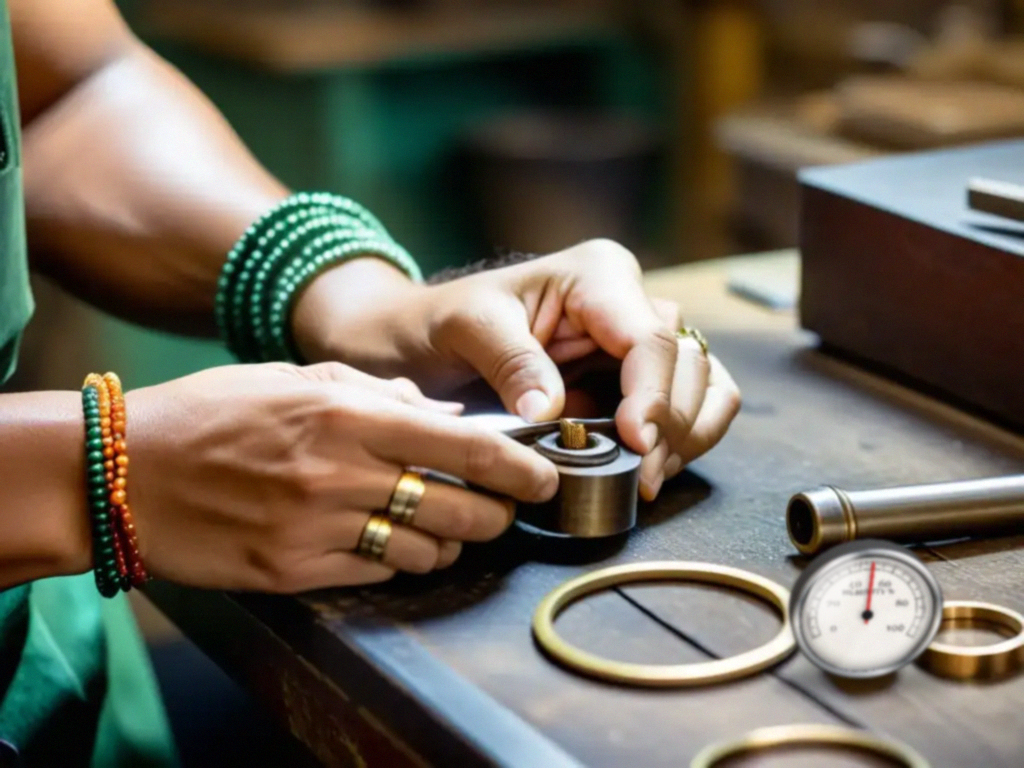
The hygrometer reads 50 %
